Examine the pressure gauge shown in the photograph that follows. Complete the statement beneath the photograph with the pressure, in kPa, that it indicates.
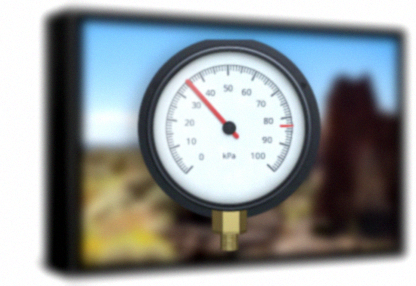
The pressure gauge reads 35 kPa
